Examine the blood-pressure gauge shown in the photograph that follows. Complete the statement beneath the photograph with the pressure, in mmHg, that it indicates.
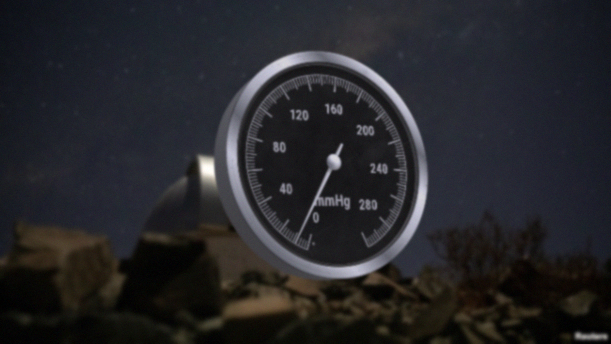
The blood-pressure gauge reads 10 mmHg
